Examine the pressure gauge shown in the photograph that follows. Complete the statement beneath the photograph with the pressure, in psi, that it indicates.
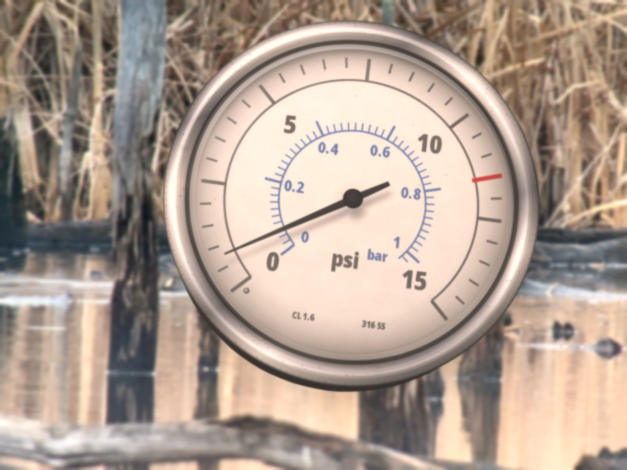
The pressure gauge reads 0.75 psi
